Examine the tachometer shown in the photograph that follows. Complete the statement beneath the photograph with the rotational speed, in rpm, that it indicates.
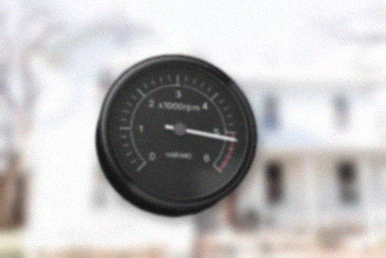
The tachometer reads 5200 rpm
